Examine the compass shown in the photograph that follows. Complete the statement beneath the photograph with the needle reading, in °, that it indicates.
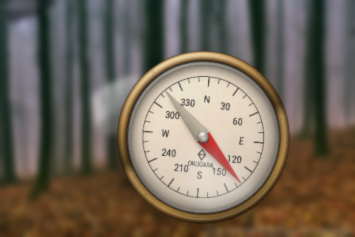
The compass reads 135 °
